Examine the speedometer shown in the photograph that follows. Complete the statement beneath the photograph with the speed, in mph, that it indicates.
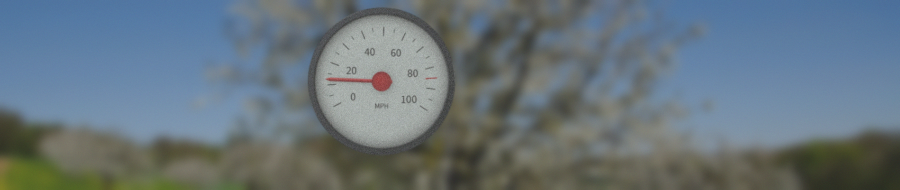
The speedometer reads 12.5 mph
